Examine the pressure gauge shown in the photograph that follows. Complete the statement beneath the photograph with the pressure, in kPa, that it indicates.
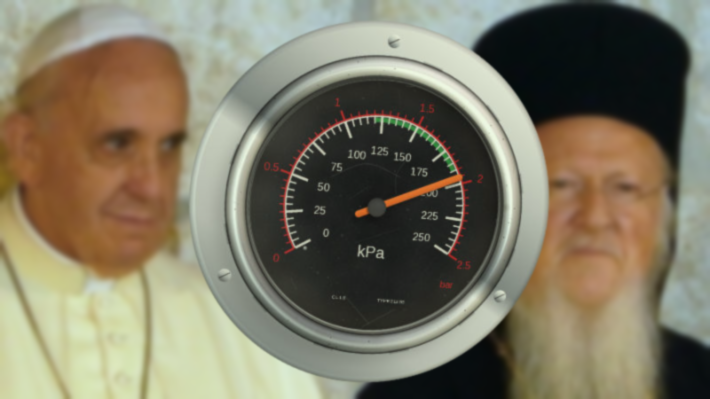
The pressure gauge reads 195 kPa
